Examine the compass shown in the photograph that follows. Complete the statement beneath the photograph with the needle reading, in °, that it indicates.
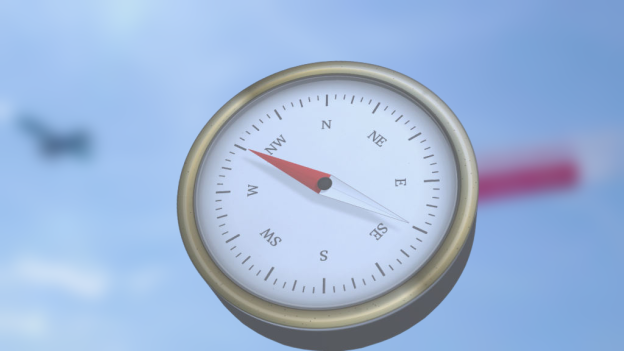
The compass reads 300 °
